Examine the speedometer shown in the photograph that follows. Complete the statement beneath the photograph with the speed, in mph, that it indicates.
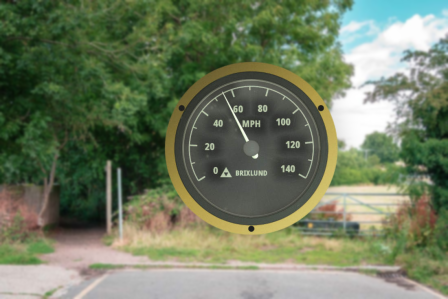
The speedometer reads 55 mph
